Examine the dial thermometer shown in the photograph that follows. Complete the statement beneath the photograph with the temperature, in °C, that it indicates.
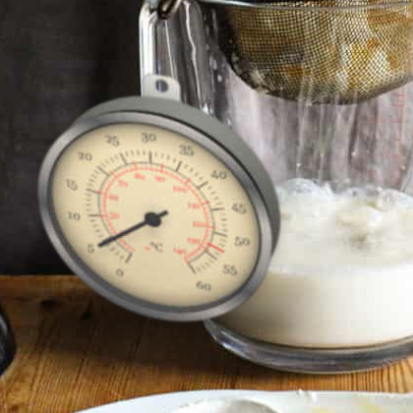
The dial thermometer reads 5 °C
